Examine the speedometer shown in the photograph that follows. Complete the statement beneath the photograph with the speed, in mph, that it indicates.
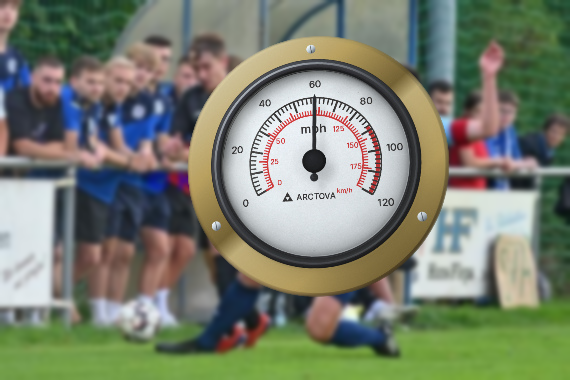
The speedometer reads 60 mph
